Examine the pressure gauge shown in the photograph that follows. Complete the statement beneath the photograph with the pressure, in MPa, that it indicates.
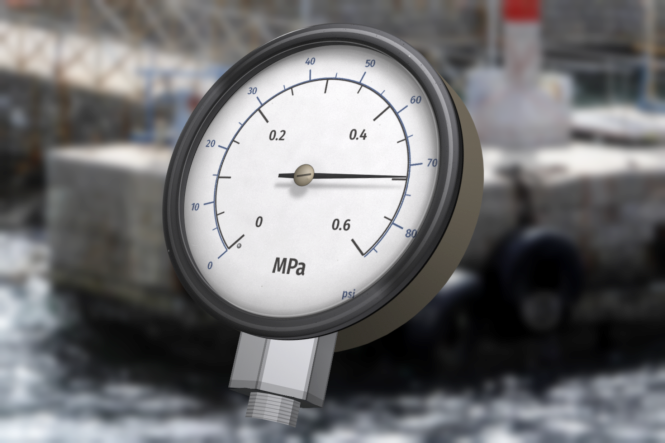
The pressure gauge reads 0.5 MPa
